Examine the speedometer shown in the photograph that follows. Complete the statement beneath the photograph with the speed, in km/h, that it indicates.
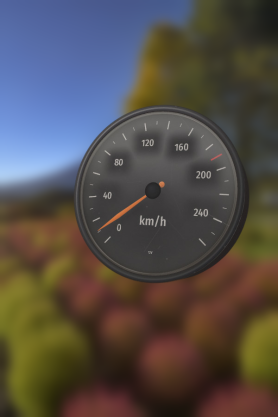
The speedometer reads 10 km/h
